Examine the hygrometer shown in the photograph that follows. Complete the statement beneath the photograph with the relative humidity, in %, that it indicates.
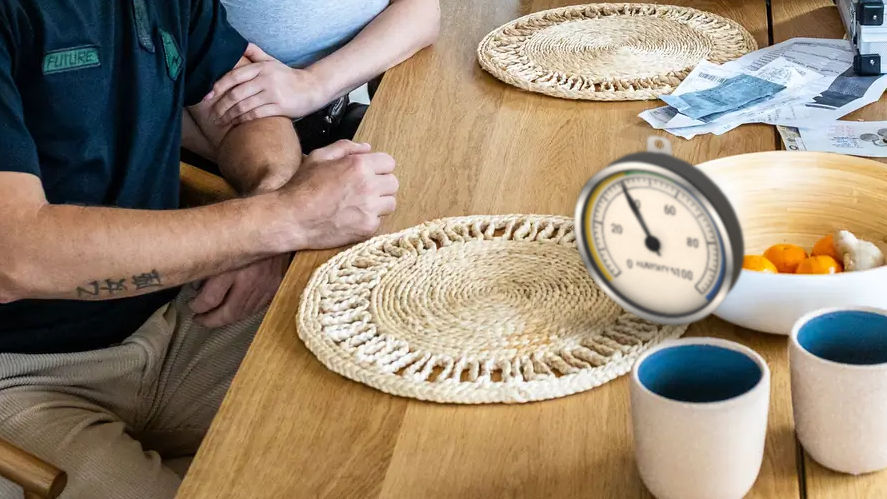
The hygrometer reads 40 %
